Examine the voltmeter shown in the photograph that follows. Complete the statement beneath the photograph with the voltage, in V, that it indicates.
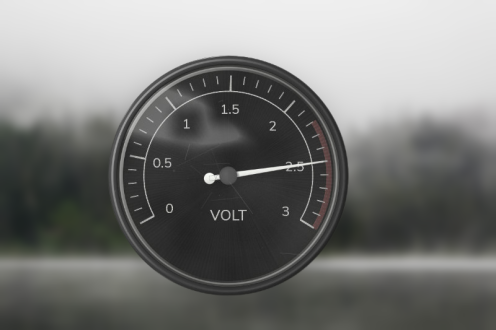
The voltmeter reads 2.5 V
